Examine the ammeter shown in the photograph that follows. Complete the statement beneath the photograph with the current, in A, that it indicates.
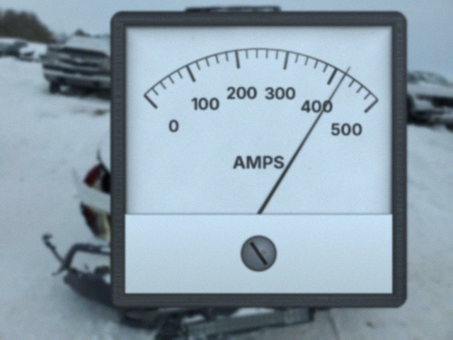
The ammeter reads 420 A
